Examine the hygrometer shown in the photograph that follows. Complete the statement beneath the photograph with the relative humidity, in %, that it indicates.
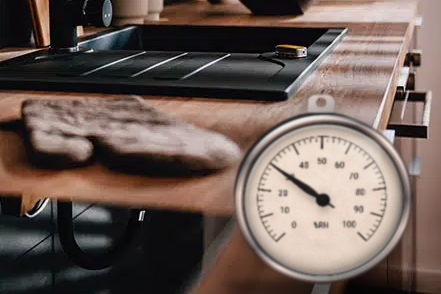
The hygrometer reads 30 %
